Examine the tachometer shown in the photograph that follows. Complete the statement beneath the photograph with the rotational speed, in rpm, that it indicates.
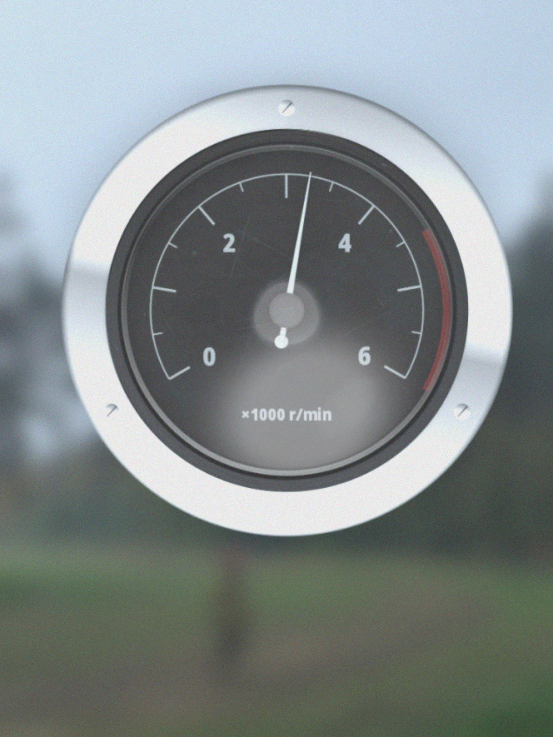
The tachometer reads 3250 rpm
